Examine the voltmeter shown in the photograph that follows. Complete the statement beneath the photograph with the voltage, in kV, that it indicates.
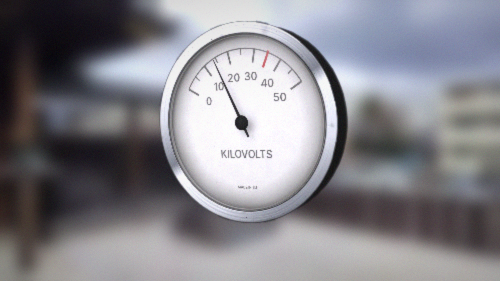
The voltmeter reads 15 kV
